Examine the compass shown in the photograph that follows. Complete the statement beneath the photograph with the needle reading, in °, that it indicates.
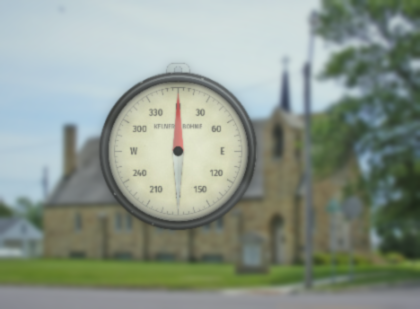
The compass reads 0 °
